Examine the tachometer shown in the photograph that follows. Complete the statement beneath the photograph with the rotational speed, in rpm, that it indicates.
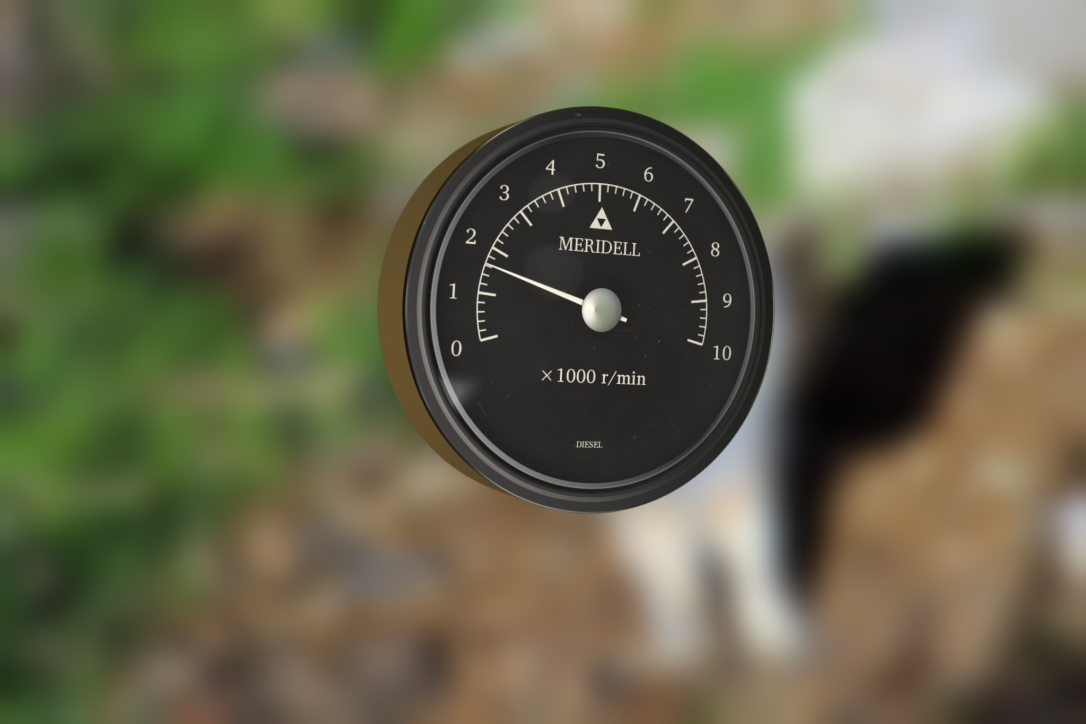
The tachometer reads 1600 rpm
